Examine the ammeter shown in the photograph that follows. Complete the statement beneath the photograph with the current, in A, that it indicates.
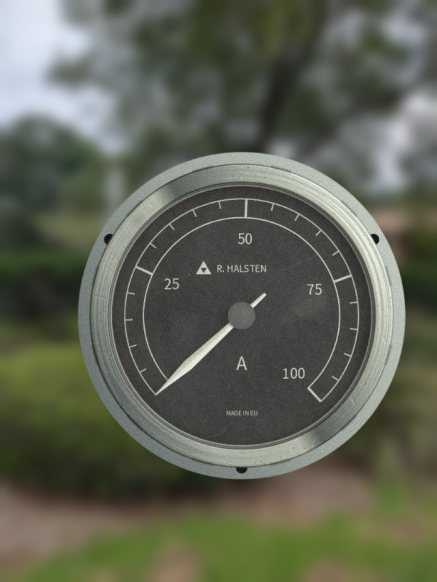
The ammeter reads 0 A
